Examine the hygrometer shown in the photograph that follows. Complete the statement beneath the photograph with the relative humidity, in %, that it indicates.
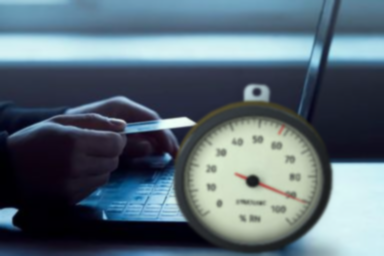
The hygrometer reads 90 %
